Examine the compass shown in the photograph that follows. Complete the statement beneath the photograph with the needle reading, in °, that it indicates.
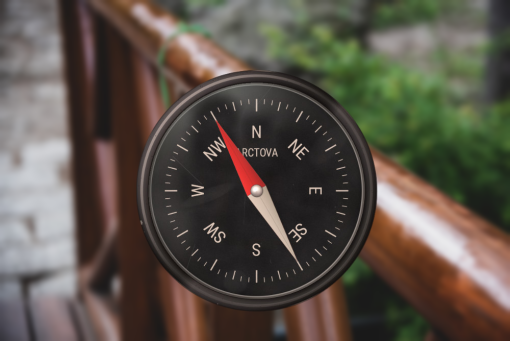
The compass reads 330 °
